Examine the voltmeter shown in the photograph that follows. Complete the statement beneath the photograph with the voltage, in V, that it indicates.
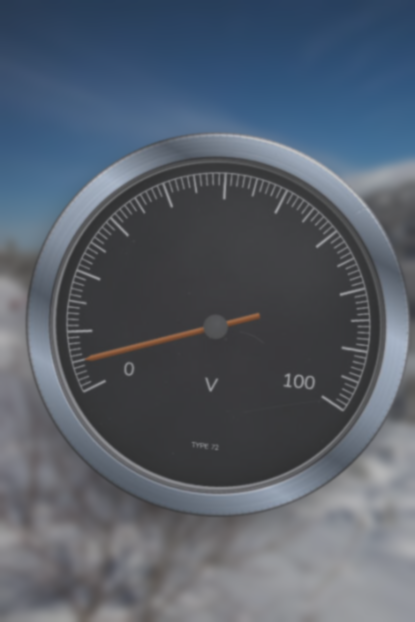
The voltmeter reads 5 V
